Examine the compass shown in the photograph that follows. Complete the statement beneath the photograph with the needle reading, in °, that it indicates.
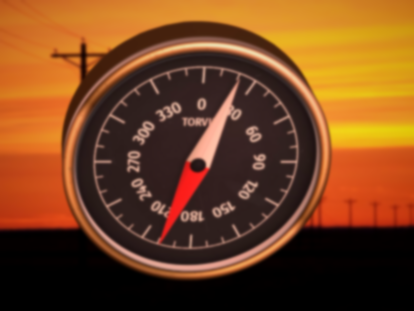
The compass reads 200 °
